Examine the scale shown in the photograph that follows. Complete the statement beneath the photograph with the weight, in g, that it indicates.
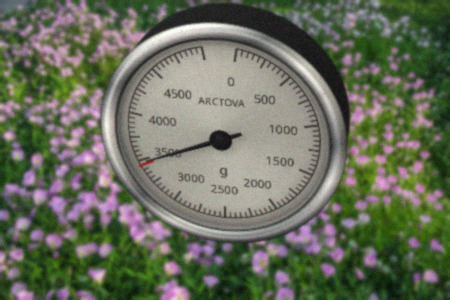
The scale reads 3500 g
